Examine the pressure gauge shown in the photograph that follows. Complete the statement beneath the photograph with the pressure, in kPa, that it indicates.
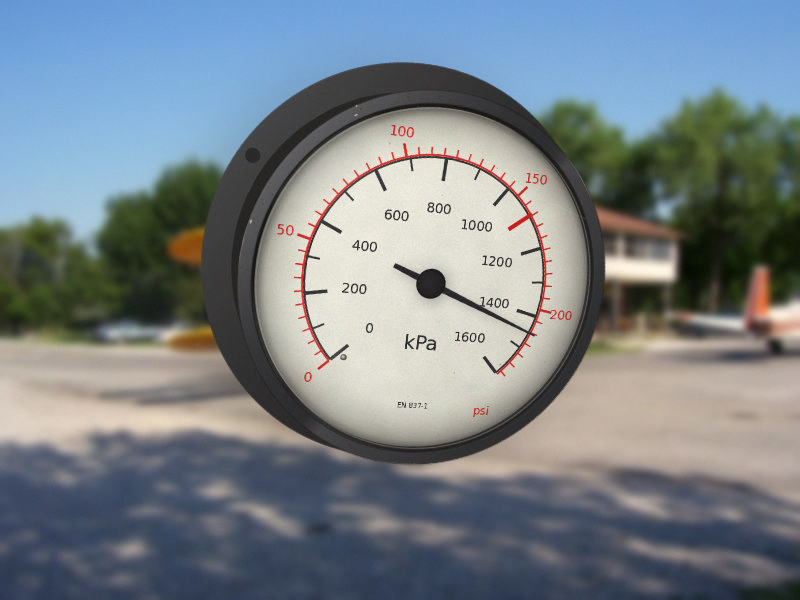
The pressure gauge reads 1450 kPa
